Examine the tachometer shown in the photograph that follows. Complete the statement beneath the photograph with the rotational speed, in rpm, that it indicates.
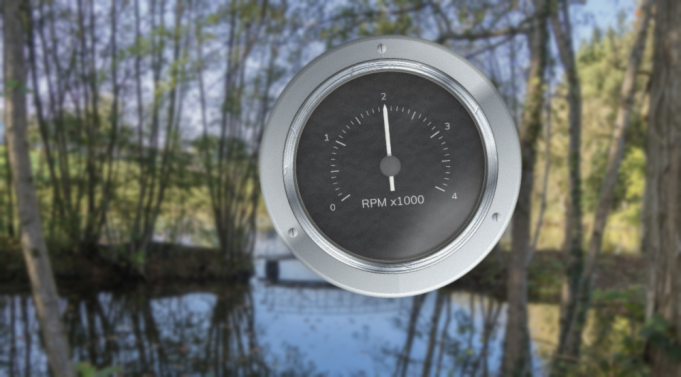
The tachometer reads 2000 rpm
